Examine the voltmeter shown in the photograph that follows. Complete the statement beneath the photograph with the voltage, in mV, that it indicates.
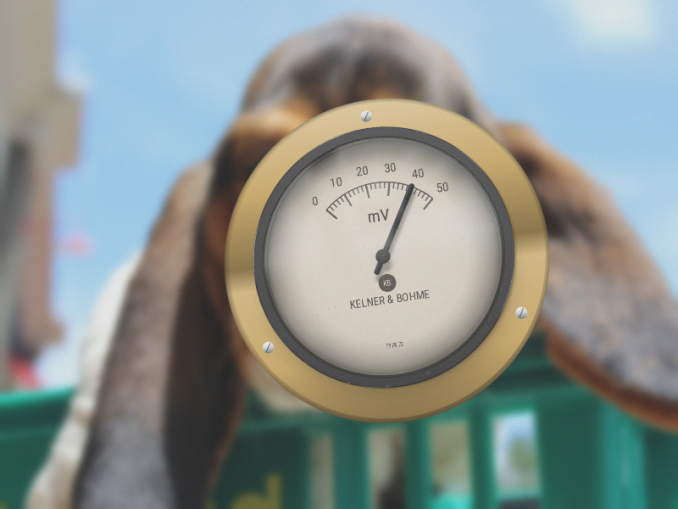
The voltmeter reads 40 mV
